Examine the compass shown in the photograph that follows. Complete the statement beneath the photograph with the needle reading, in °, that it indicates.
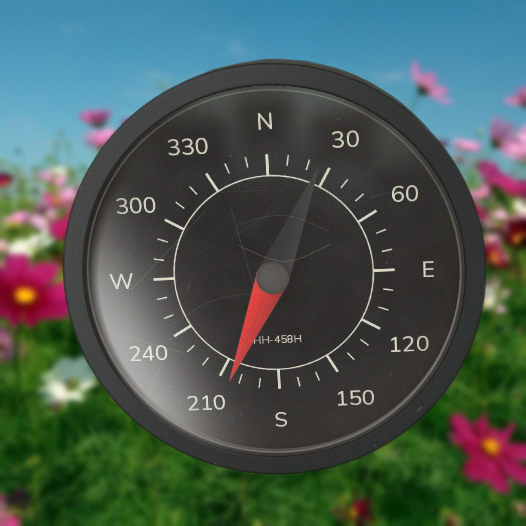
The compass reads 205 °
